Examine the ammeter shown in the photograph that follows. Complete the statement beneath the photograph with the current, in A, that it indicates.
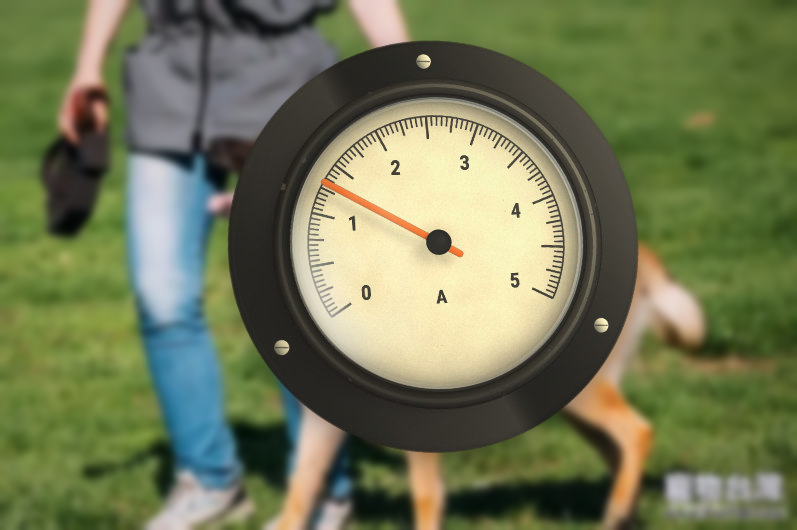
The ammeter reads 1.3 A
